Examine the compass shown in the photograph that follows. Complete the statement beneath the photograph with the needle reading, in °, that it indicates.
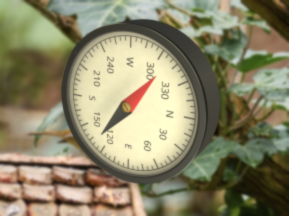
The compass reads 310 °
